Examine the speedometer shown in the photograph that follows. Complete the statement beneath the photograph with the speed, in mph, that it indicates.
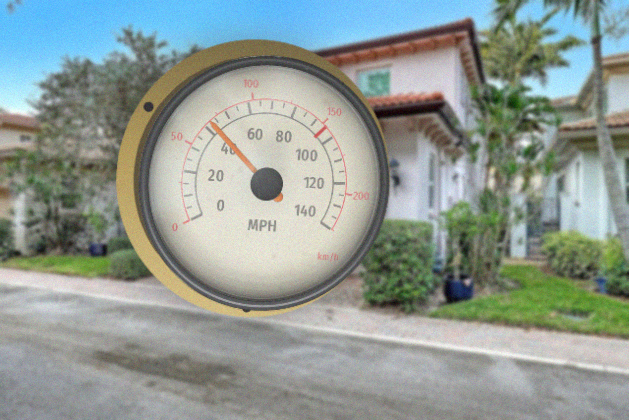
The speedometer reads 42.5 mph
